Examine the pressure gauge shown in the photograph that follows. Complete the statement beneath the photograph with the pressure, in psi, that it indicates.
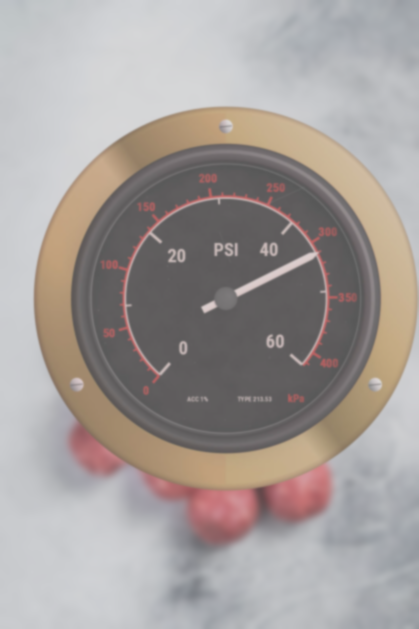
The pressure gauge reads 45 psi
